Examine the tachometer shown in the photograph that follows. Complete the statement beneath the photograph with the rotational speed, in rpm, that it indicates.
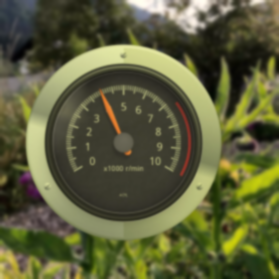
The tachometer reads 4000 rpm
